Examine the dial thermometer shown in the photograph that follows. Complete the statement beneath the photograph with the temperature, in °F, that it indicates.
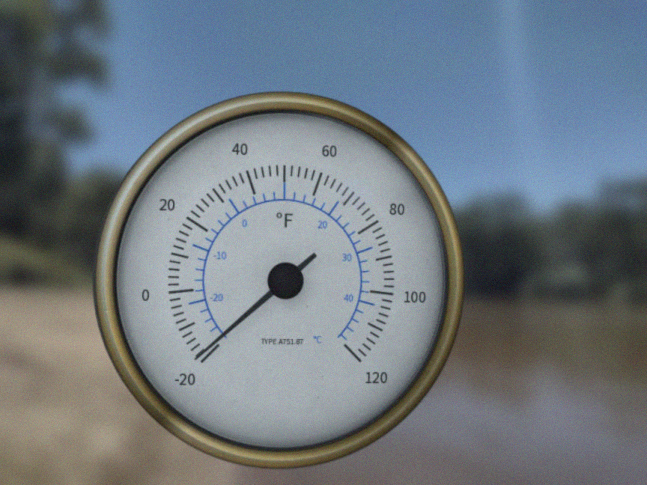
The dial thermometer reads -18 °F
